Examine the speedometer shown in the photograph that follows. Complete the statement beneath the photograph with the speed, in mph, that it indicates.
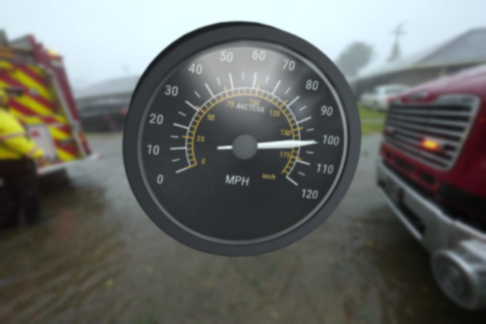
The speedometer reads 100 mph
